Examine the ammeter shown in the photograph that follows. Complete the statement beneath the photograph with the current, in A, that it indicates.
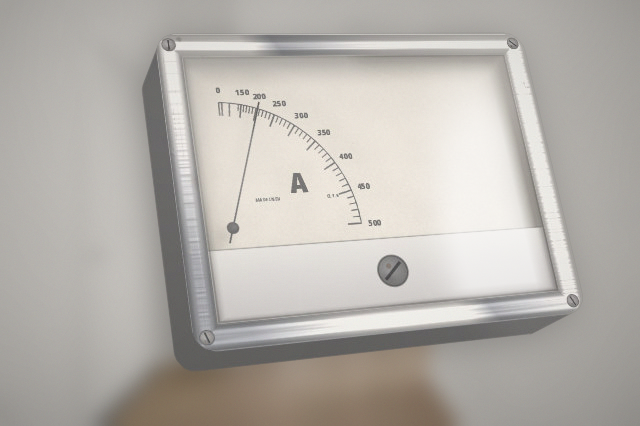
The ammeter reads 200 A
